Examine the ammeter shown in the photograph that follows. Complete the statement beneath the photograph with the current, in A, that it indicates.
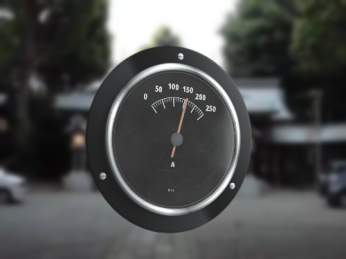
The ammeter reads 150 A
